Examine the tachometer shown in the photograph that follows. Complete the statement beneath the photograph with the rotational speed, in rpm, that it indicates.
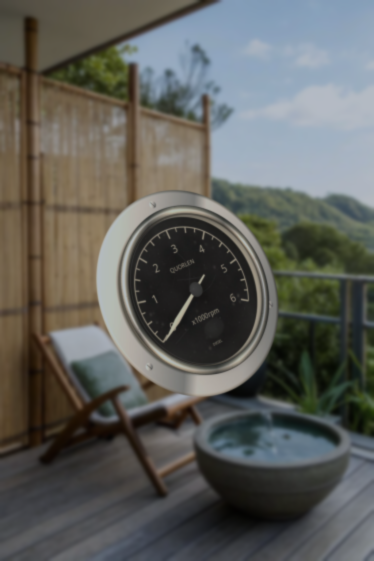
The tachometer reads 0 rpm
